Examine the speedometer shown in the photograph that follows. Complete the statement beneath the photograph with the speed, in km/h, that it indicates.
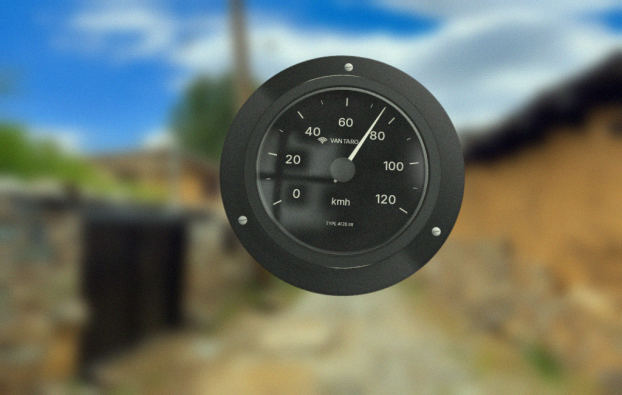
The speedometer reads 75 km/h
